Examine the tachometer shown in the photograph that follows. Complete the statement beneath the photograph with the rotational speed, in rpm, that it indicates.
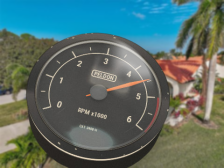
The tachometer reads 4500 rpm
